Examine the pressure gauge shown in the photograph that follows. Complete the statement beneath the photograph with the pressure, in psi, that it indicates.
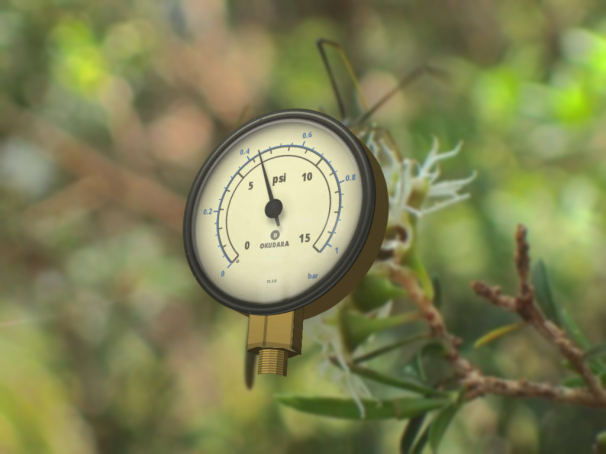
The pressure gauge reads 6.5 psi
